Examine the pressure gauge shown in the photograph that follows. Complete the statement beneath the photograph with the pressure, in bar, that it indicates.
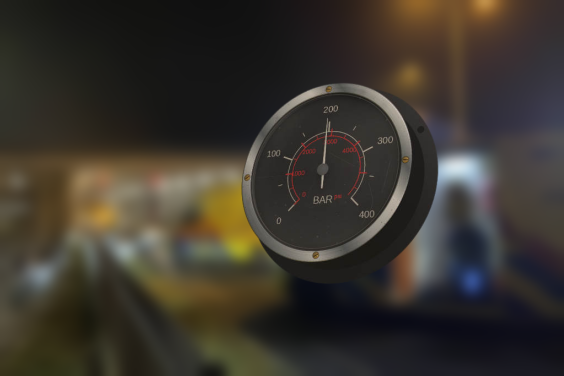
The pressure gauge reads 200 bar
